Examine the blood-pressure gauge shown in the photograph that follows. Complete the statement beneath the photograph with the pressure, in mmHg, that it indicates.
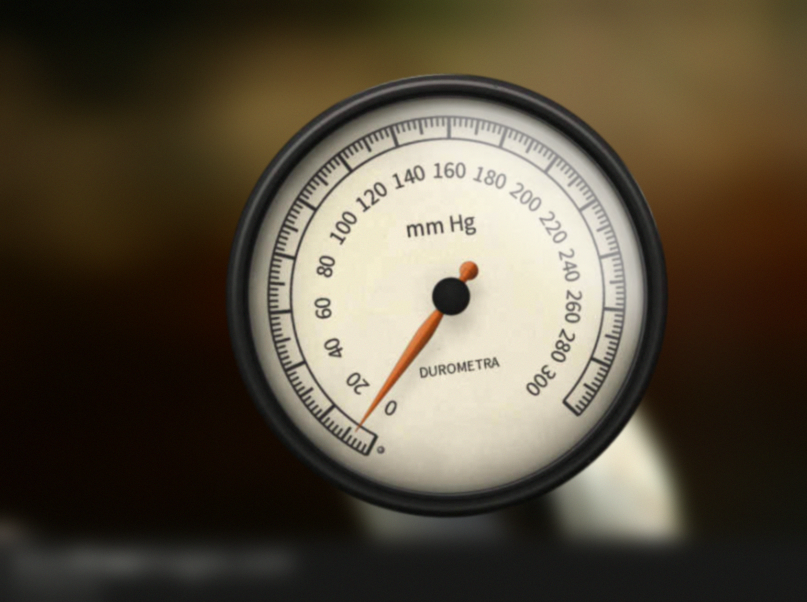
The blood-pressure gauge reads 8 mmHg
